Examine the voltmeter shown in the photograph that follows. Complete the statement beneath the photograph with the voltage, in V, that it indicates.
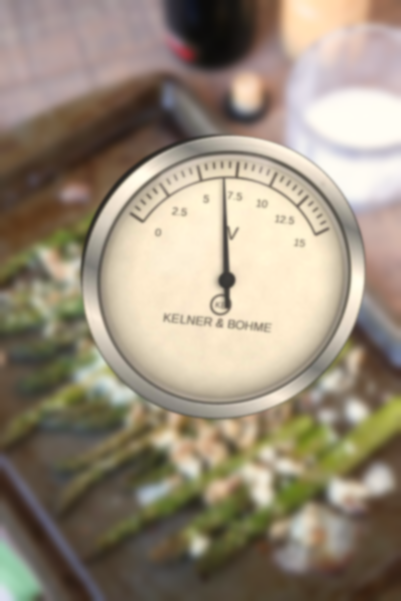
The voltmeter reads 6.5 V
